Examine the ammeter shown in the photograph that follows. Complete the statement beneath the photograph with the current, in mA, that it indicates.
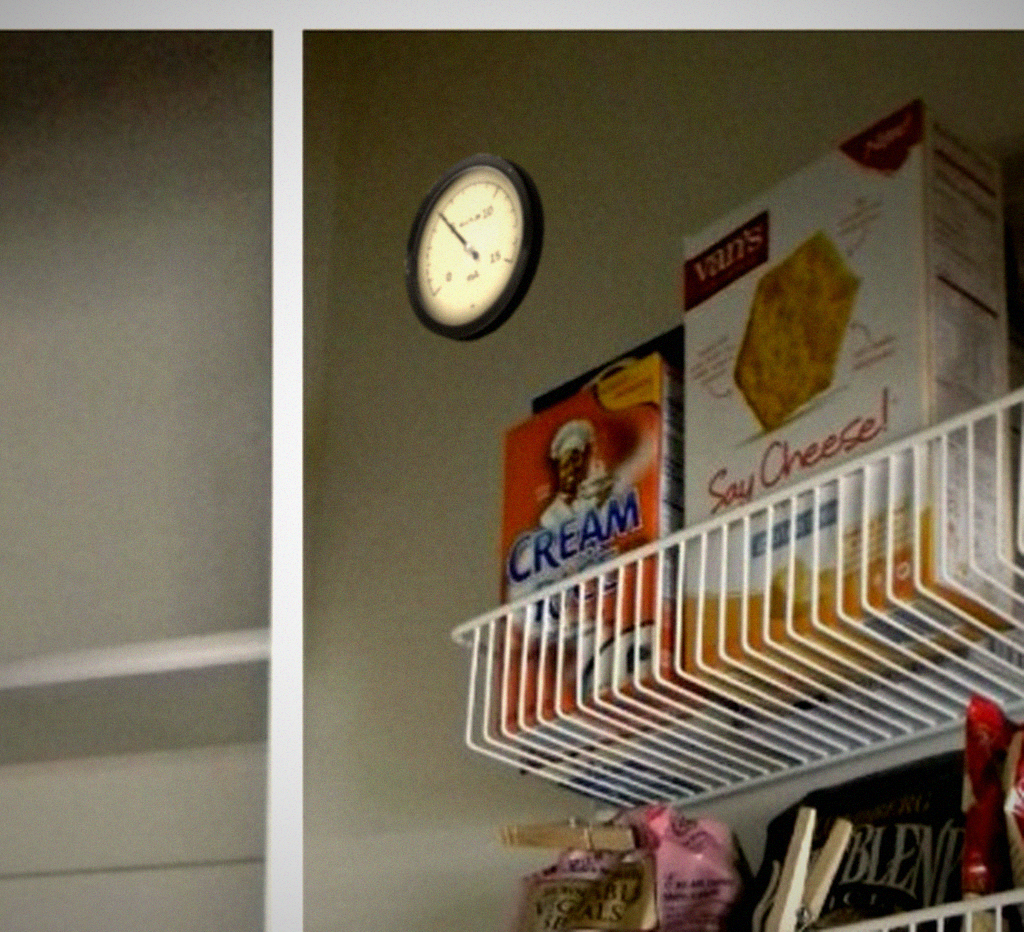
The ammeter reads 5 mA
